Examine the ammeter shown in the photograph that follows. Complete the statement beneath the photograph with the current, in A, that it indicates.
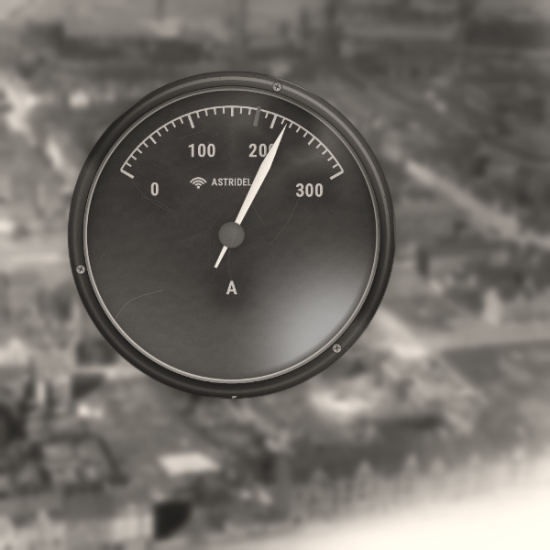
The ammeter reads 215 A
